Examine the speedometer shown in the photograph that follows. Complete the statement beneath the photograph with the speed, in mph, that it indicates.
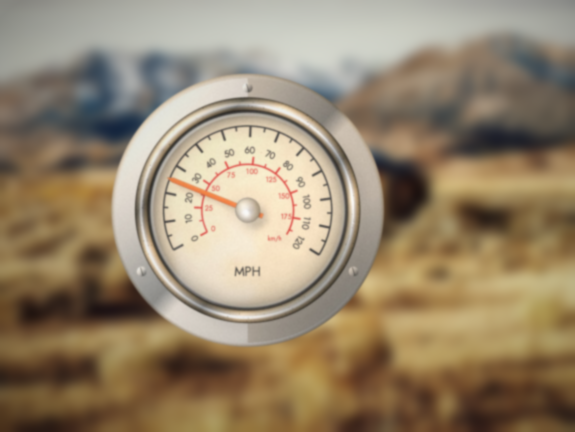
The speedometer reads 25 mph
